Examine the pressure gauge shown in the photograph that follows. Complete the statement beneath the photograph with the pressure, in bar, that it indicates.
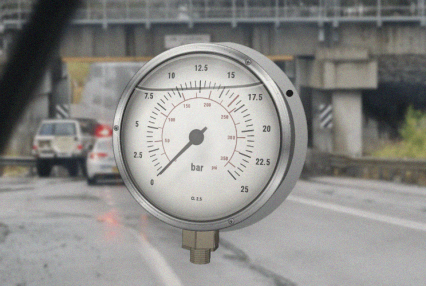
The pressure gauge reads 0 bar
